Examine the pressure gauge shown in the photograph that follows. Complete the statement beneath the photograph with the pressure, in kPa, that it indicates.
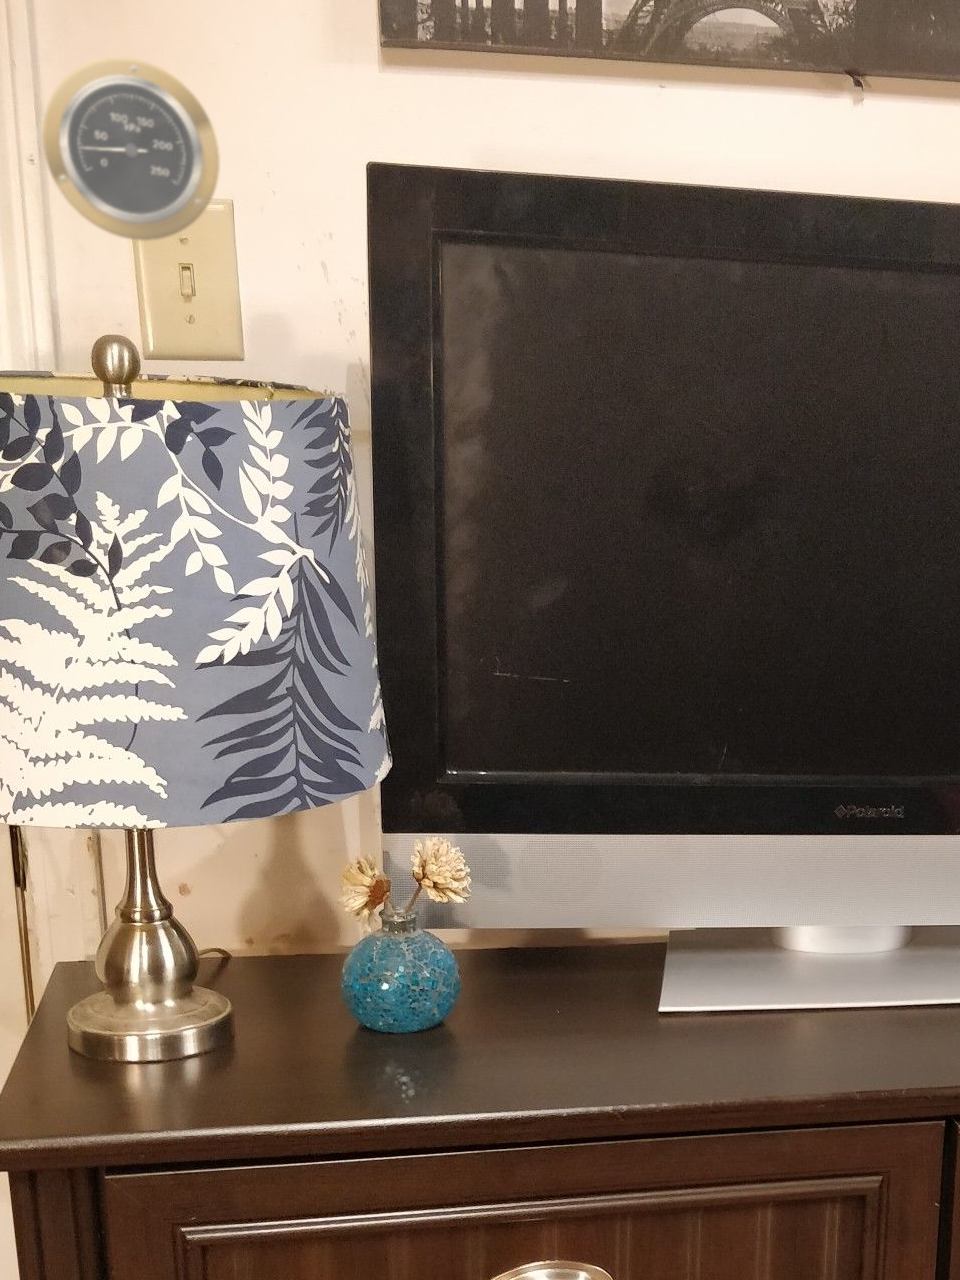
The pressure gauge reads 25 kPa
